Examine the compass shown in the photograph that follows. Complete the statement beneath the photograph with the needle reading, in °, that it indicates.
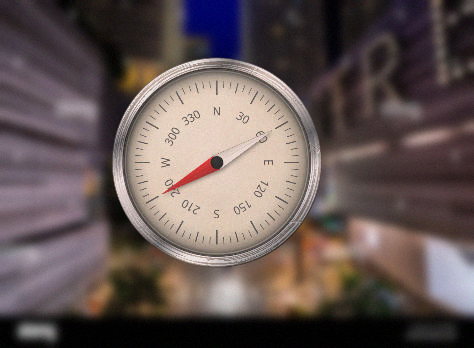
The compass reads 240 °
